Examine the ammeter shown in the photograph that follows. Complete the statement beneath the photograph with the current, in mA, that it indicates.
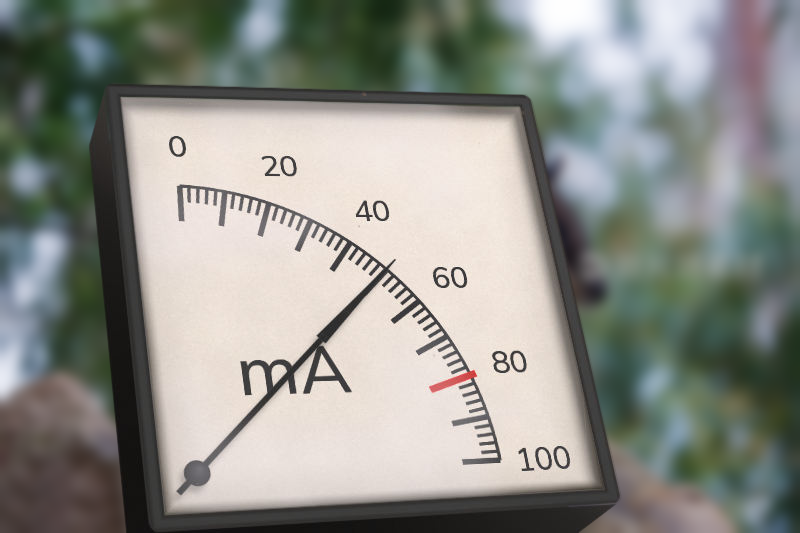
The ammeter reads 50 mA
